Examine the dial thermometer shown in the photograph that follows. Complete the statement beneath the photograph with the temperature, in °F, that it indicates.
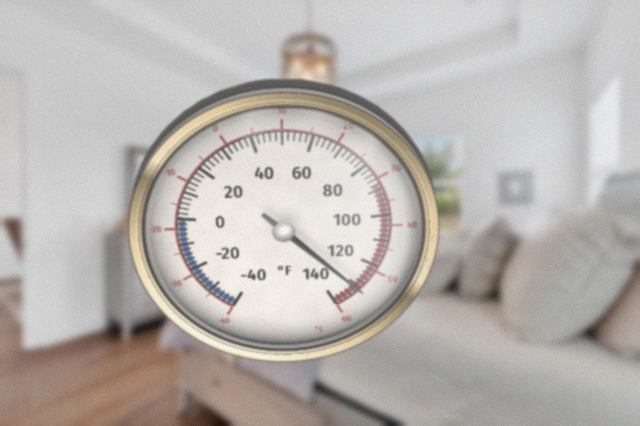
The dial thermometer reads 130 °F
